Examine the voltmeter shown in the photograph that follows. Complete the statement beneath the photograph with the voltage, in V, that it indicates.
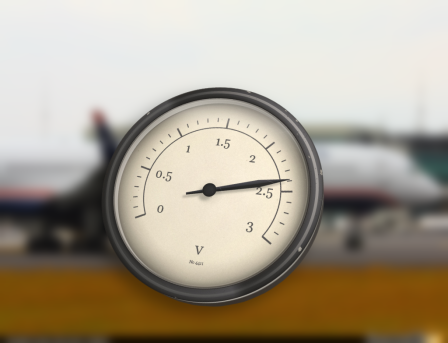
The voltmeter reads 2.4 V
